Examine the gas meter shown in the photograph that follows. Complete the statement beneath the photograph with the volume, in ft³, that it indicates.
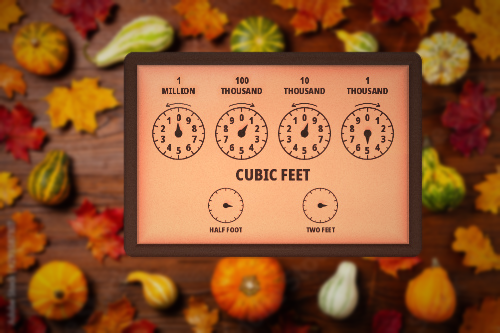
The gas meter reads 9500 ft³
